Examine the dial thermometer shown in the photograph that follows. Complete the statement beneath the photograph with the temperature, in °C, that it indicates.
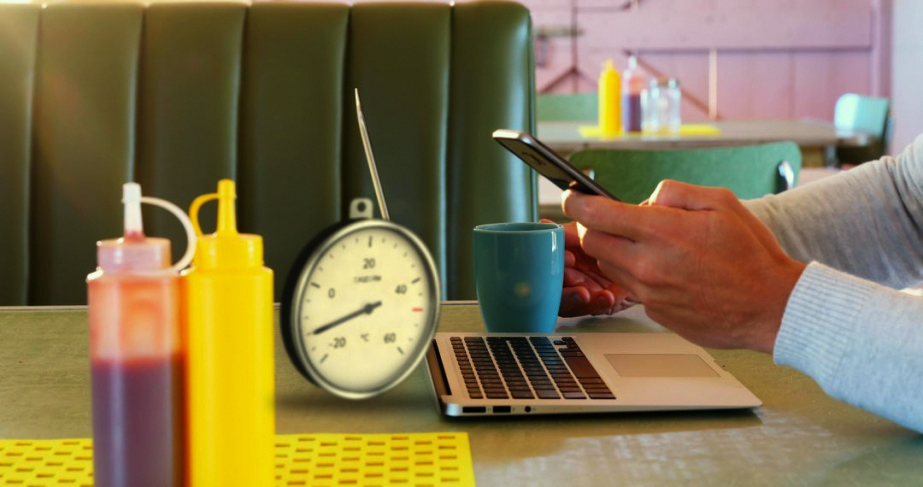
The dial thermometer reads -12 °C
